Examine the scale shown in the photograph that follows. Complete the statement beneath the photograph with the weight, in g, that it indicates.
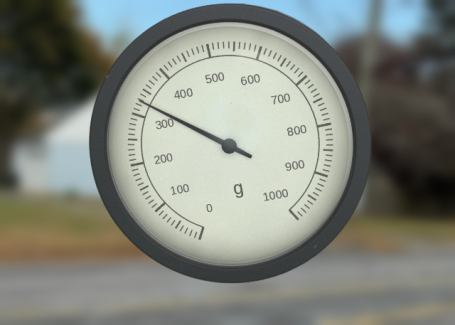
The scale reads 330 g
